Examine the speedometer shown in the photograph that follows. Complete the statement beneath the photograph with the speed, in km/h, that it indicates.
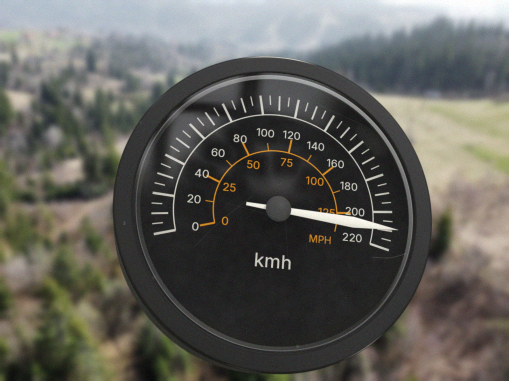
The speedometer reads 210 km/h
